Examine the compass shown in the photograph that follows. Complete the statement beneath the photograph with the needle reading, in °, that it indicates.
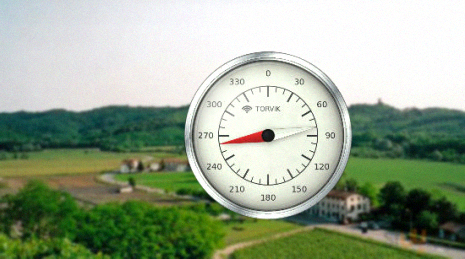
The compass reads 260 °
